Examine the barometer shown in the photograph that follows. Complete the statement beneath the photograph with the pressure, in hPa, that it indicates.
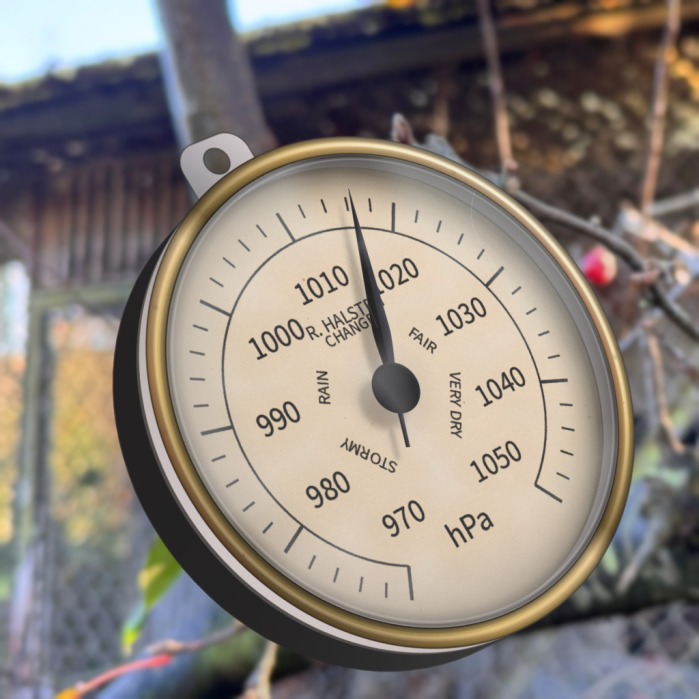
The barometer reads 1016 hPa
